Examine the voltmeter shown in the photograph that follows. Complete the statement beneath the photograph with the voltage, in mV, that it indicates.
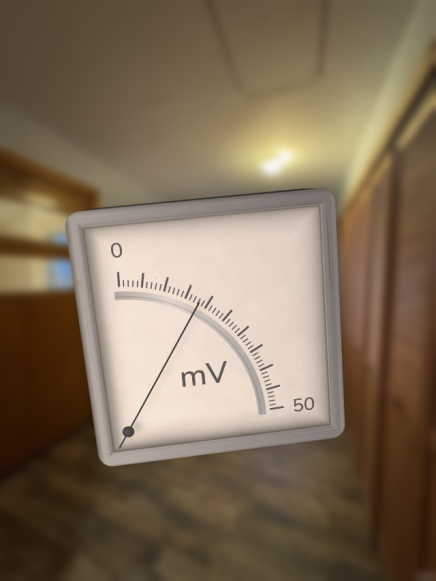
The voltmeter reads 18 mV
